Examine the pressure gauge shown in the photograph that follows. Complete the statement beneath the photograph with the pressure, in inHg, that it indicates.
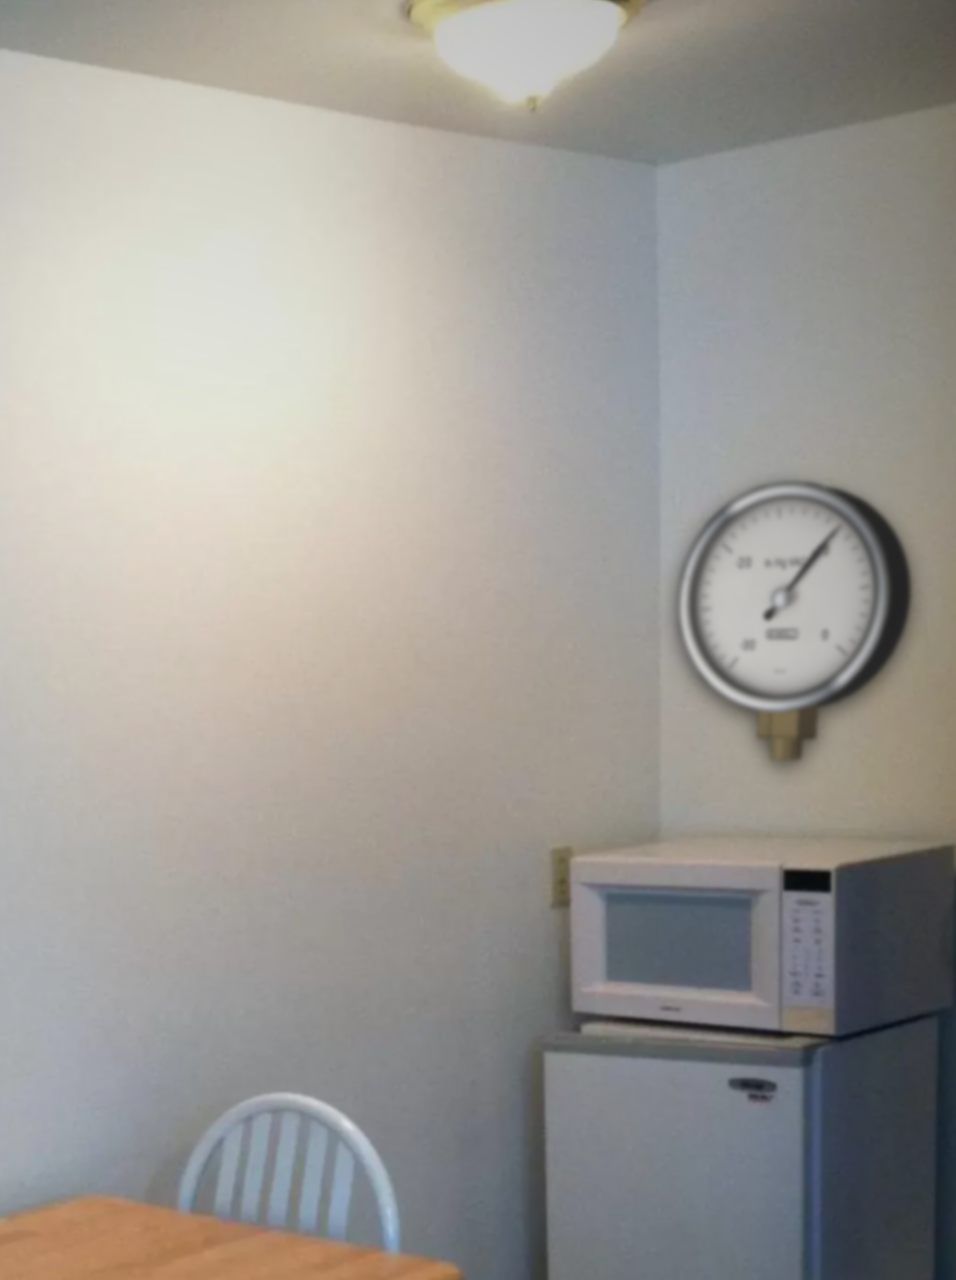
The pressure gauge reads -10 inHg
